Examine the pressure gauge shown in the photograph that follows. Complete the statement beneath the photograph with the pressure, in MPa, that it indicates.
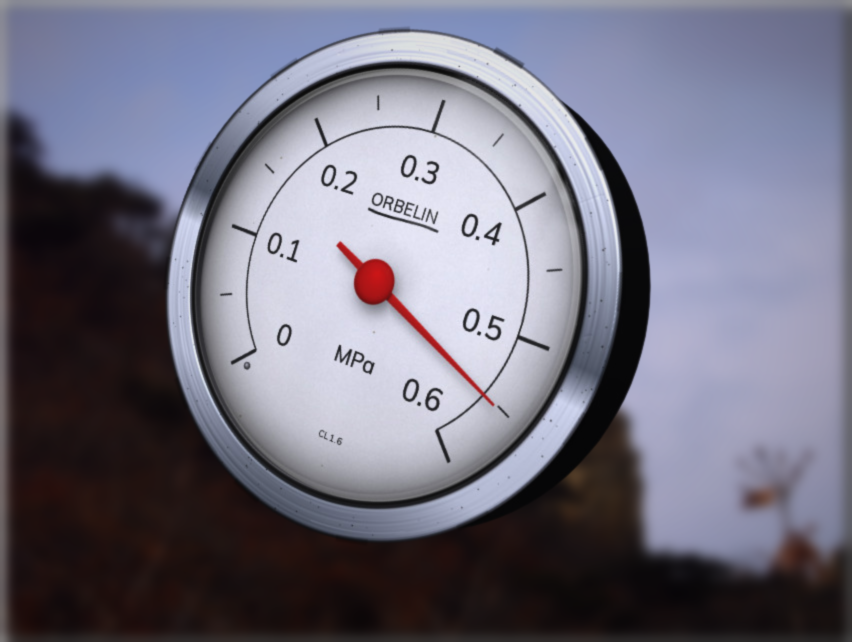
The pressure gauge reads 0.55 MPa
